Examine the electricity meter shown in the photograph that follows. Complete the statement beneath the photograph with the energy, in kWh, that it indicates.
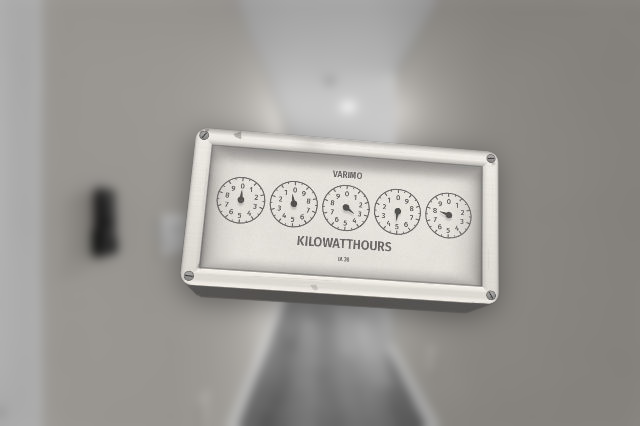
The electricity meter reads 348 kWh
